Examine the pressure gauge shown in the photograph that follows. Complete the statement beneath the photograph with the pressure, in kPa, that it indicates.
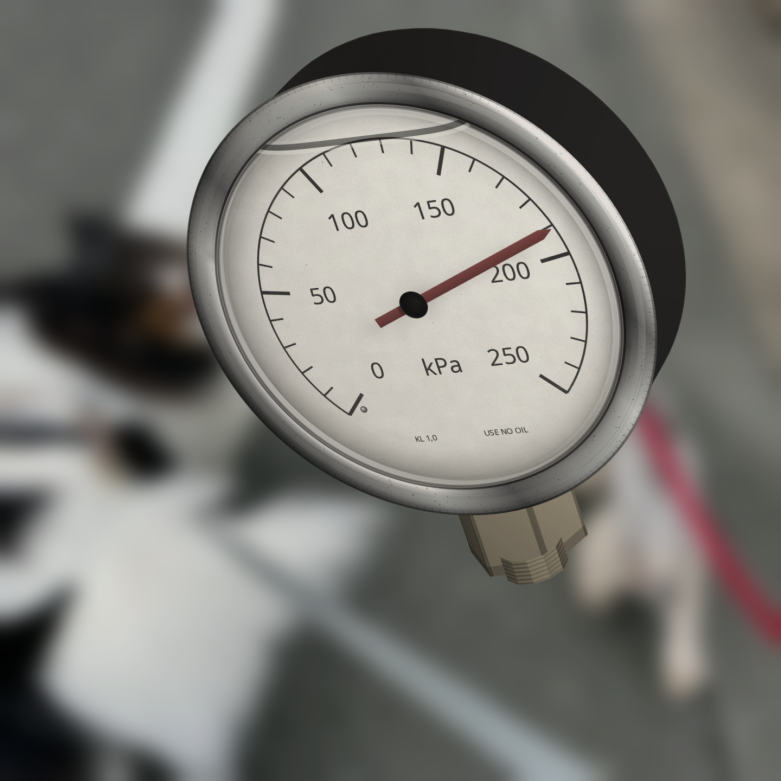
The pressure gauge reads 190 kPa
